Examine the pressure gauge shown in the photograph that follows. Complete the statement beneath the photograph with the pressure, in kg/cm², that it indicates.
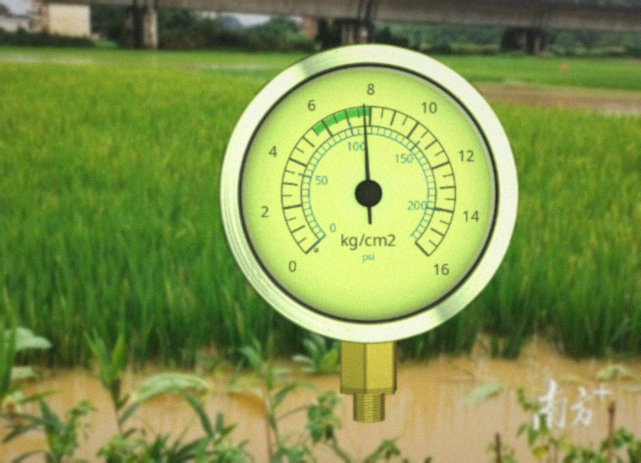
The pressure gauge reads 7.75 kg/cm²
